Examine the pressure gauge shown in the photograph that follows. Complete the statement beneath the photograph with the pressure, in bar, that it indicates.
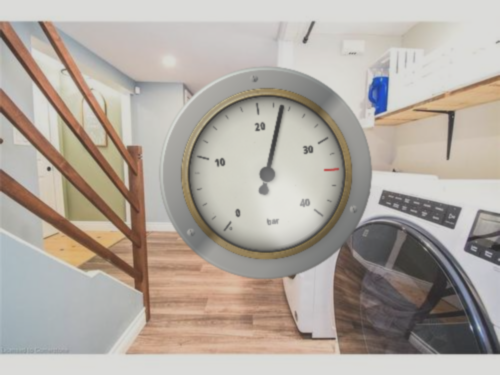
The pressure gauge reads 23 bar
